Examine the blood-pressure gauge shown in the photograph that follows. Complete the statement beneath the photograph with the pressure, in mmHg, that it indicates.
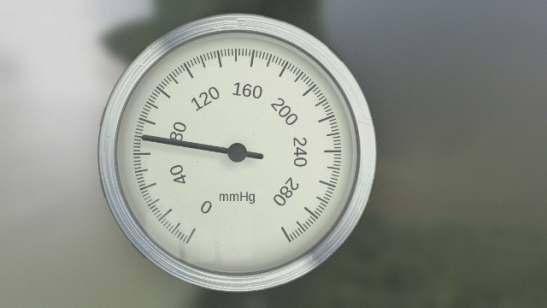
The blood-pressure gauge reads 70 mmHg
